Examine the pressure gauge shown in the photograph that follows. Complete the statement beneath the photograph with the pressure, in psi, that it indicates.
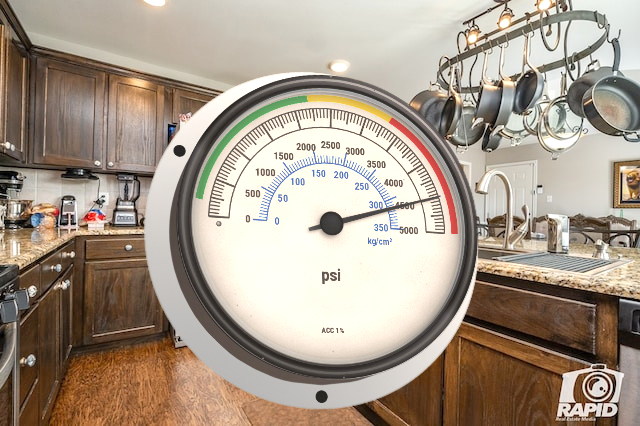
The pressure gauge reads 4500 psi
